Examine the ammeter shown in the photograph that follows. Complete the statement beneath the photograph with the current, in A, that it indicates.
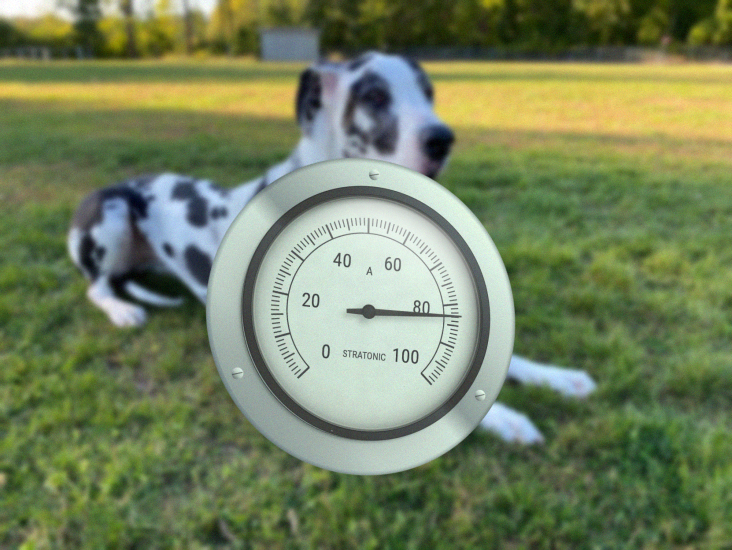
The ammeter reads 83 A
